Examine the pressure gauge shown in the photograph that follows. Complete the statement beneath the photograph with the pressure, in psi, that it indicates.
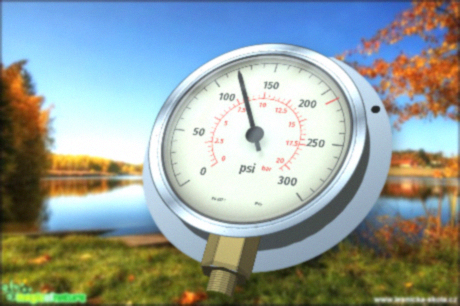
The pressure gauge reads 120 psi
